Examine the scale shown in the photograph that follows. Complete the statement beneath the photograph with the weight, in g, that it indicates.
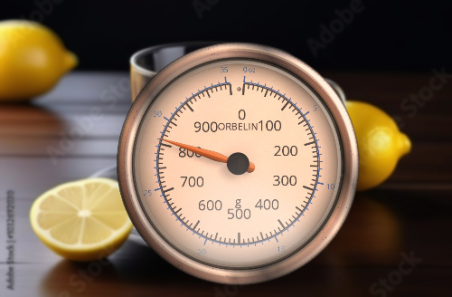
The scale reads 810 g
